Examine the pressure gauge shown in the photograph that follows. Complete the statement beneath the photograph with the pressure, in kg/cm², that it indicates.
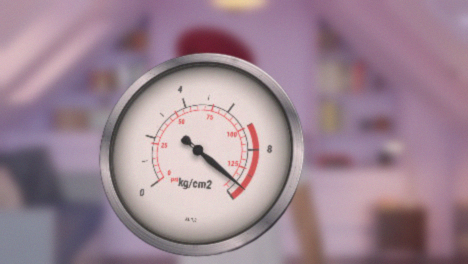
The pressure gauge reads 9.5 kg/cm²
